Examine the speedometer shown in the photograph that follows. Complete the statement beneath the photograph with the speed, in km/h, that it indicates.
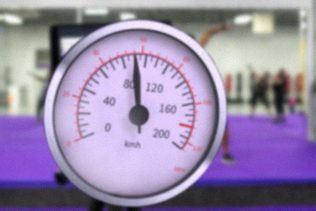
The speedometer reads 90 km/h
